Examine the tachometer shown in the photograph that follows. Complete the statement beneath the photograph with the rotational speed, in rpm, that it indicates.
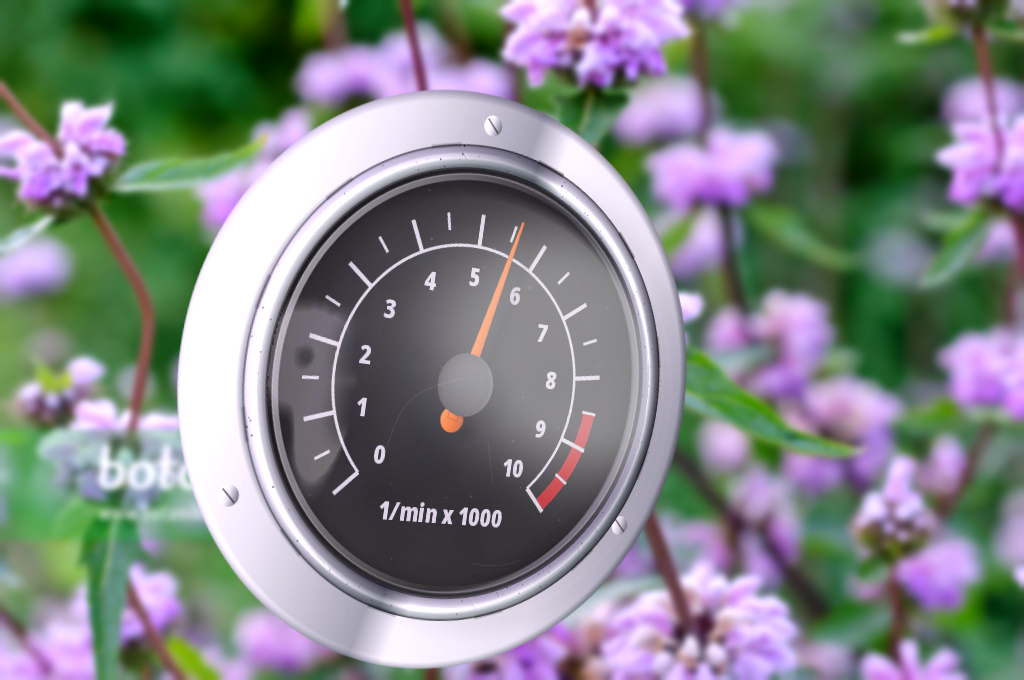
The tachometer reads 5500 rpm
